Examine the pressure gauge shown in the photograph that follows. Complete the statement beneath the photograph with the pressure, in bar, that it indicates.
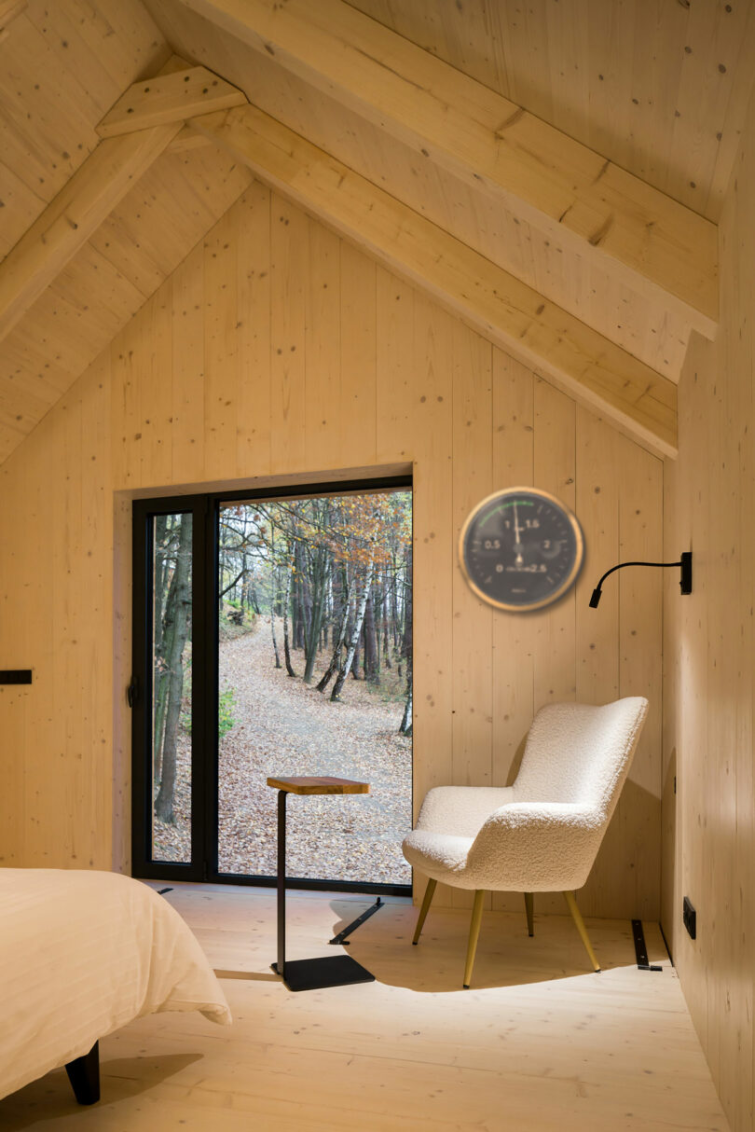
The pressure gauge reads 1.2 bar
